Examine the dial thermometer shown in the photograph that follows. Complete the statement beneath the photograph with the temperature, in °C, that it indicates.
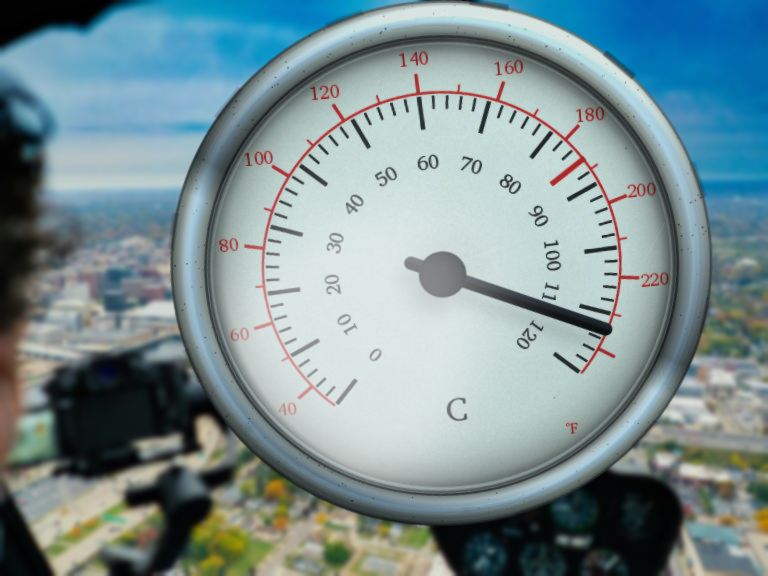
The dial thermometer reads 112 °C
